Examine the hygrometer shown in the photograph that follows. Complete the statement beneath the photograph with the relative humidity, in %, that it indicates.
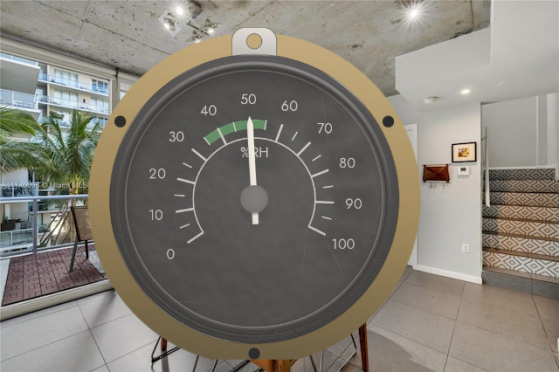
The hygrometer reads 50 %
